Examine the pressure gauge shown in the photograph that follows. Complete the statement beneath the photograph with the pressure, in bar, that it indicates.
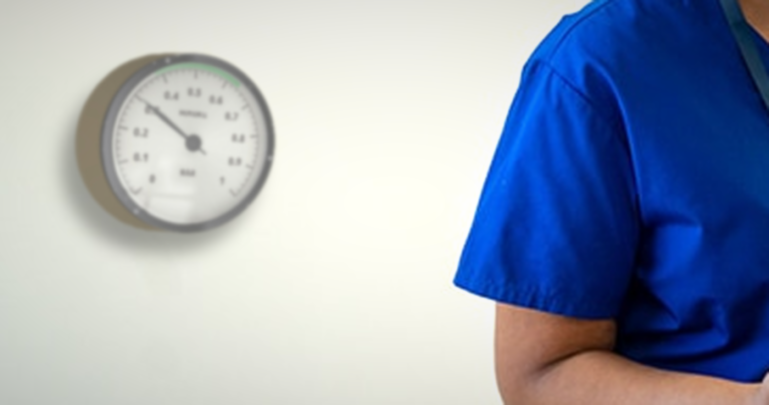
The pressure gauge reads 0.3 bar
